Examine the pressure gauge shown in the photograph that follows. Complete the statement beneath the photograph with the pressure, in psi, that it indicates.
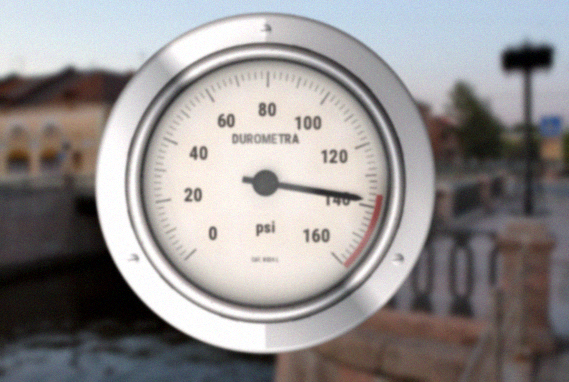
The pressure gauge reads 138 psi
